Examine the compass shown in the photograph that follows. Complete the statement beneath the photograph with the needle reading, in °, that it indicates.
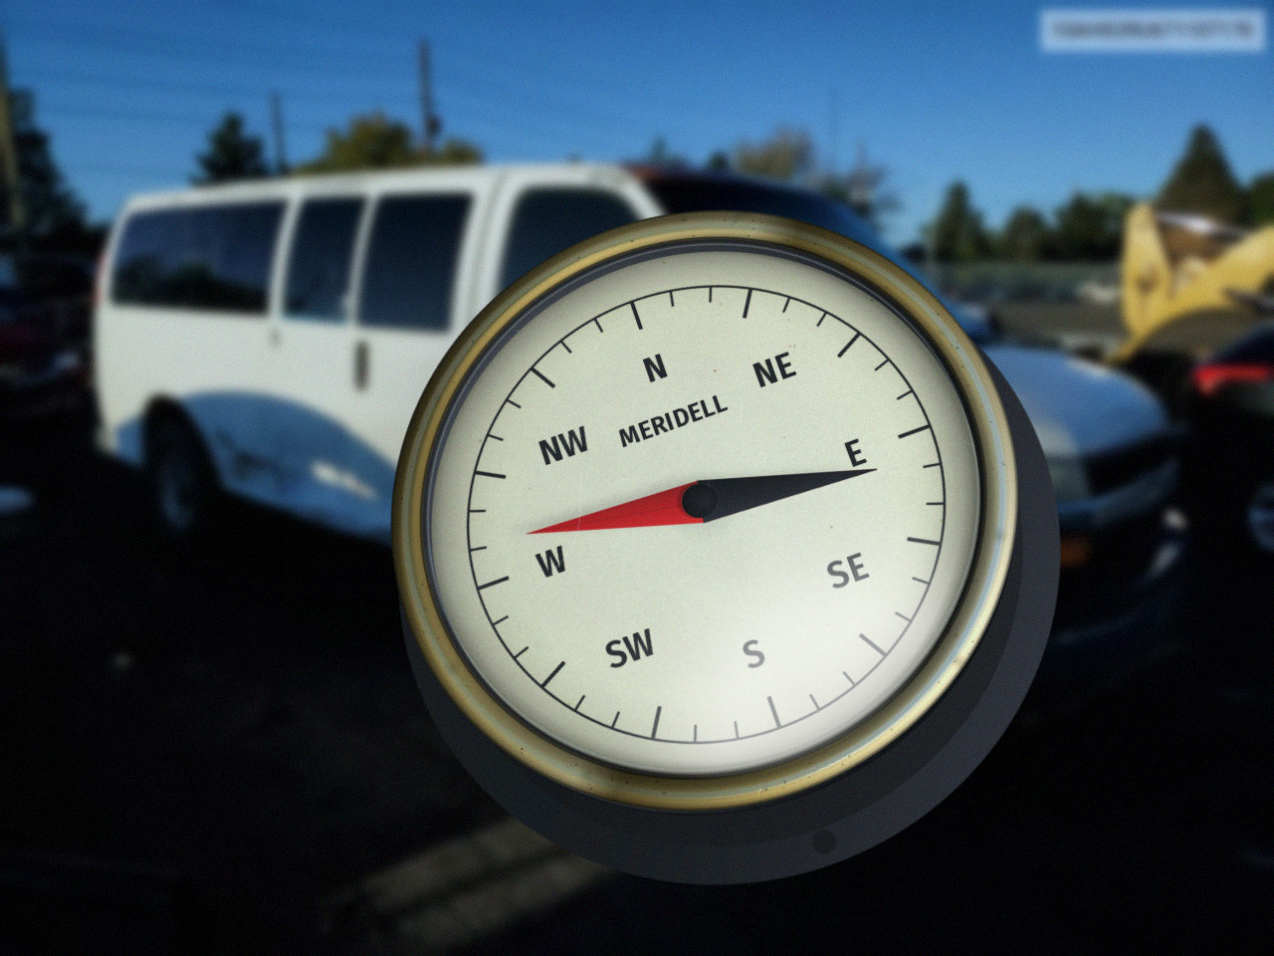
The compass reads 280 °
